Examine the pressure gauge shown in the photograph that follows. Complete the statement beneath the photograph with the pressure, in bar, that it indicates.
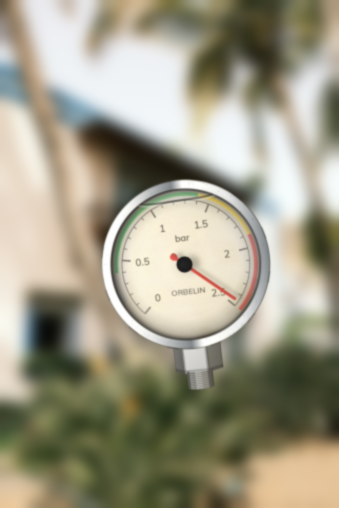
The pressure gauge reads 2.45 bar
